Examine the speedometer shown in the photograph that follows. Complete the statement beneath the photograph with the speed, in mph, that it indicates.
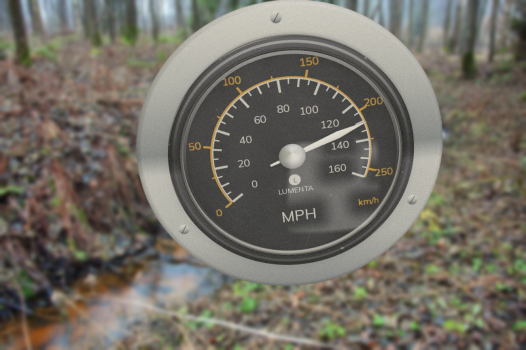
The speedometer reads 130 mph
